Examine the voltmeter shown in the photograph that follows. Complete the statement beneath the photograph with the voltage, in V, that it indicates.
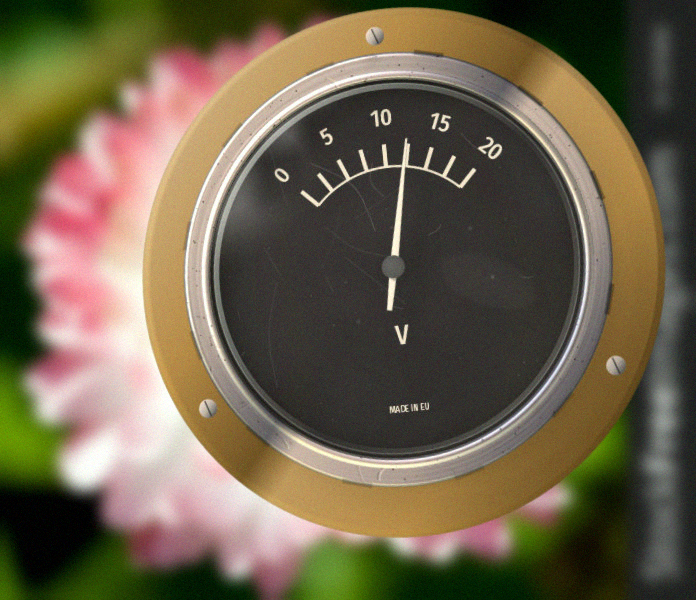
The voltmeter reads 12.5 V
